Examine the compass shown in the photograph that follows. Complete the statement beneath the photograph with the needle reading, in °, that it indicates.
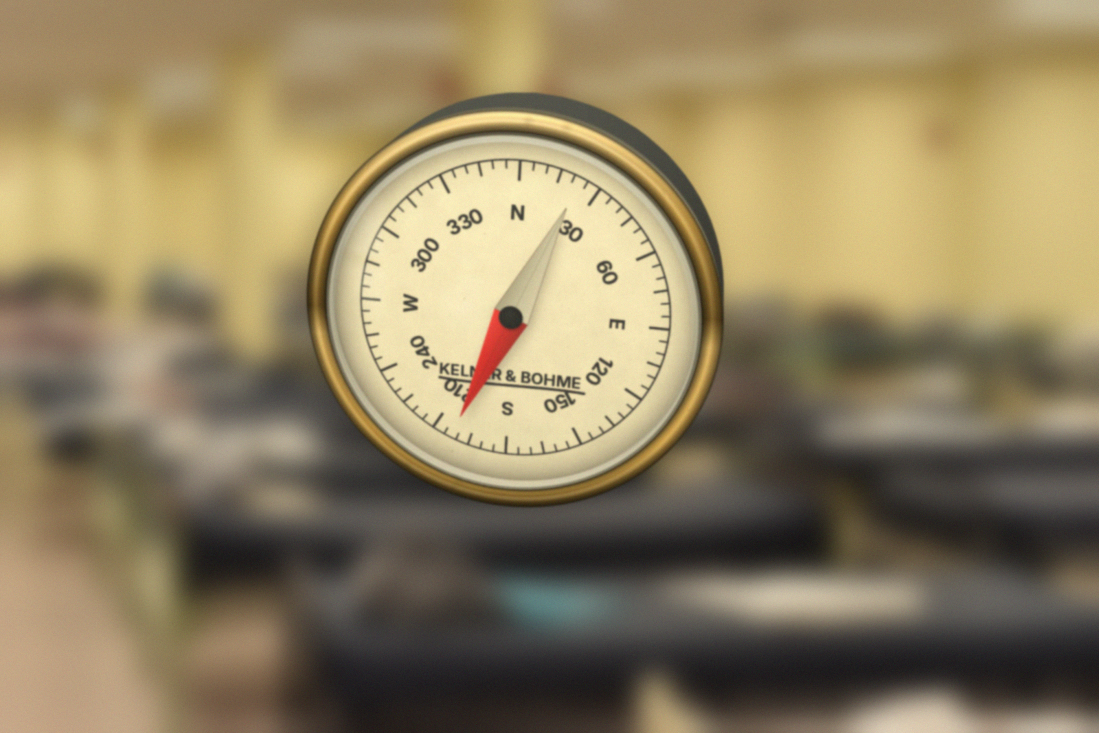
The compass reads 202.5 °
